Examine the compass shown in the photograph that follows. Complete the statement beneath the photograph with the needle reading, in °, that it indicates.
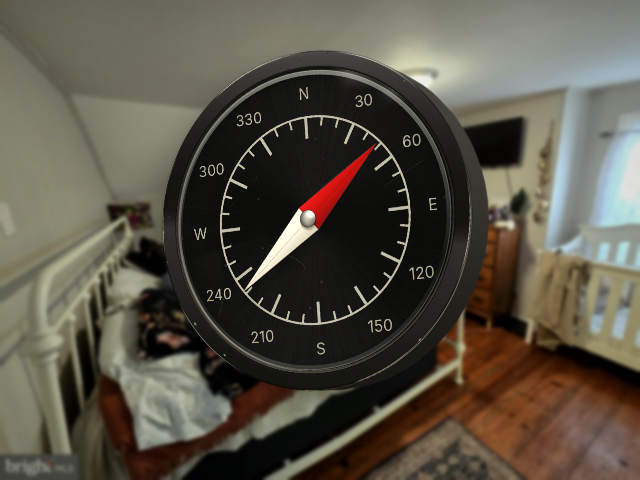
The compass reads 50 °
